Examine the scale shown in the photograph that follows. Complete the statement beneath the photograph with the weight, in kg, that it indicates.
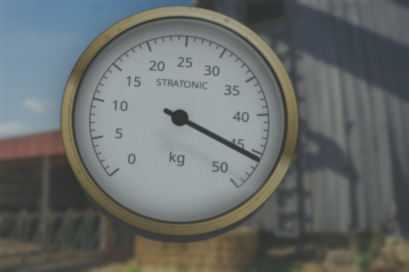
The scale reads 46 kg
